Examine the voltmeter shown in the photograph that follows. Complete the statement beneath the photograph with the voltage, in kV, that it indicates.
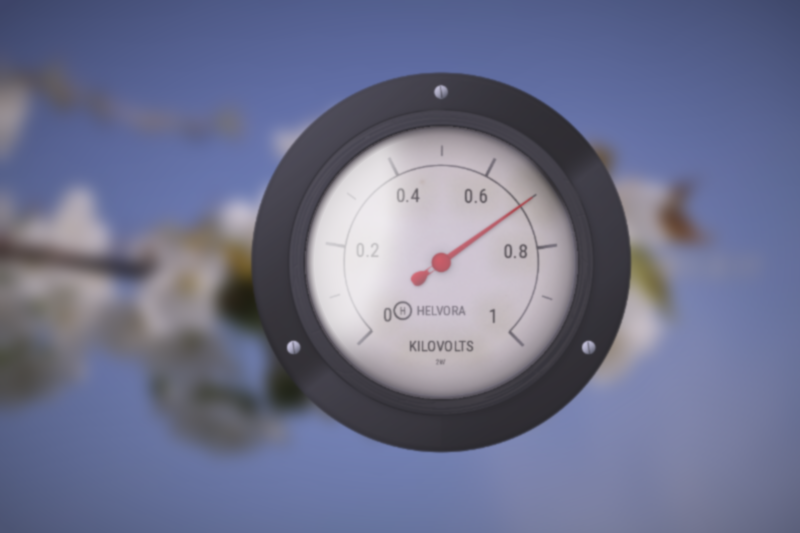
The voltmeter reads 0.7 kV
